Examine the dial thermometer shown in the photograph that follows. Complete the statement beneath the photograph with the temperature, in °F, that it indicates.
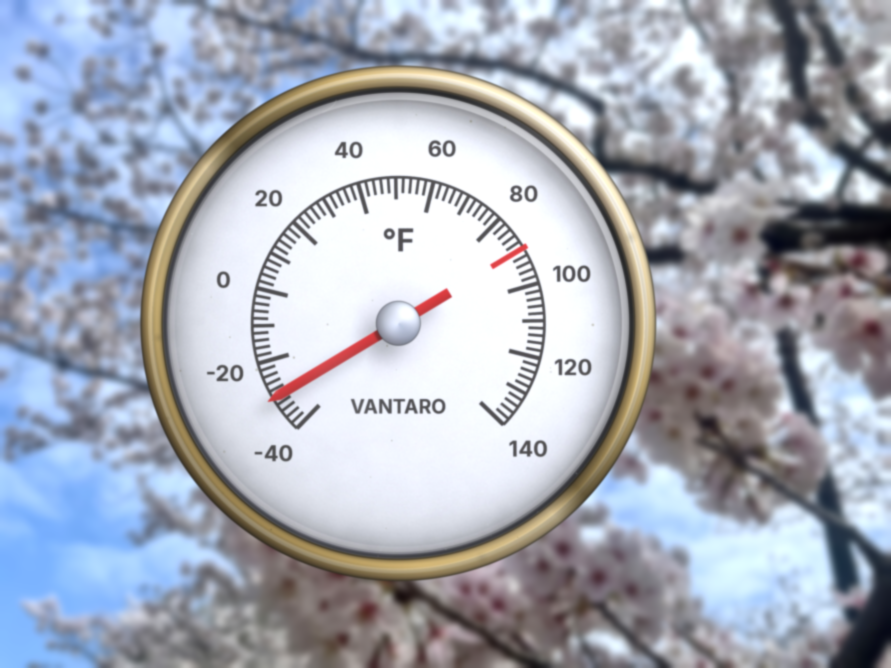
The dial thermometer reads -30 °F
